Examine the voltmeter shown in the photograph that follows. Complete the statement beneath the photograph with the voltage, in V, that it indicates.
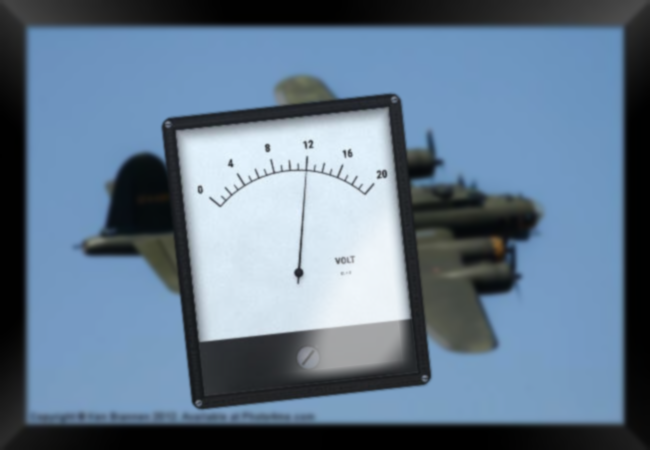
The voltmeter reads 12 V
